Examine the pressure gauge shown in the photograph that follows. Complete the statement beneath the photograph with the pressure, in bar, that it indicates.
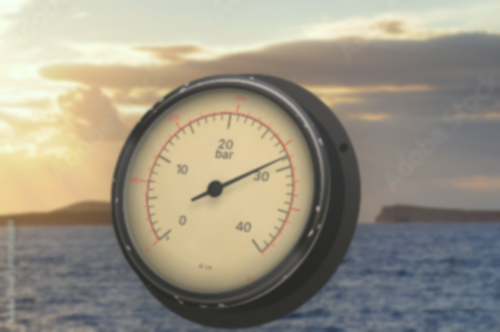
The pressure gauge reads 29 bar
